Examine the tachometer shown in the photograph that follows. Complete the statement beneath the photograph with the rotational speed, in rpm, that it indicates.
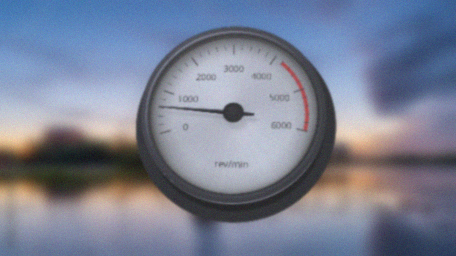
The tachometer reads 600 rpm
